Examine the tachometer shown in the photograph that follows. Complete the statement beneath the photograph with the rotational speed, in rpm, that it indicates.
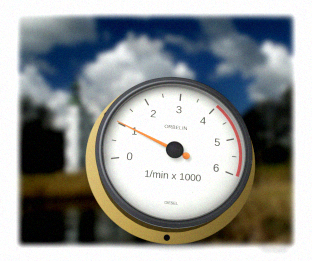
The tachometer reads 1000 rpm
